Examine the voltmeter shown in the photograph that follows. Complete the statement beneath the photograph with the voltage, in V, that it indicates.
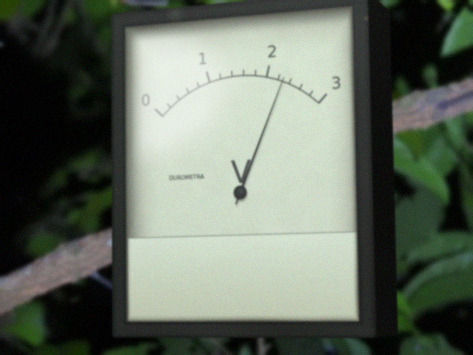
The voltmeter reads 2.3 V
